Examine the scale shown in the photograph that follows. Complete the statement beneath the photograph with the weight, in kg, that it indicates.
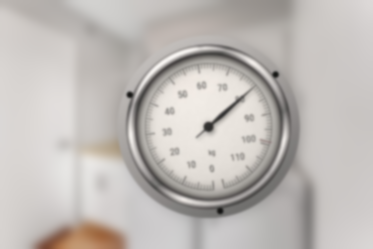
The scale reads 80 kg
